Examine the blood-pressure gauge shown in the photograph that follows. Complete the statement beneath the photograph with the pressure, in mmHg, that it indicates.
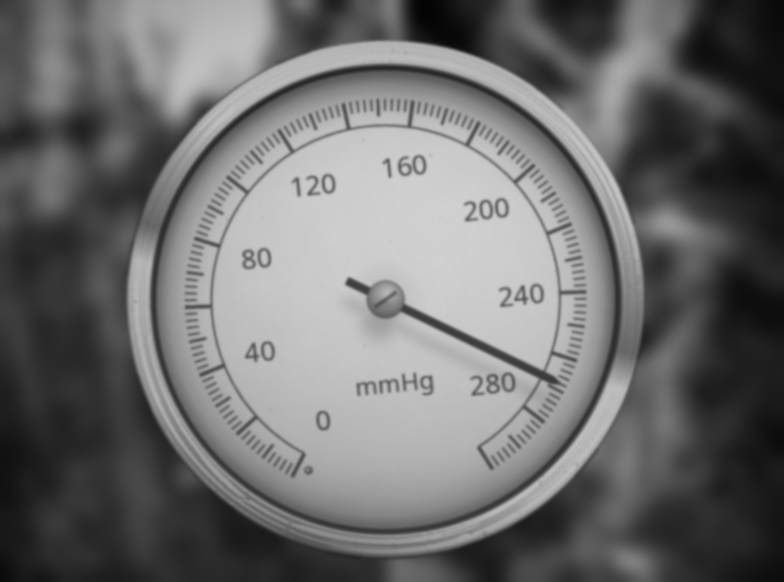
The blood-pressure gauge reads 268 mmHg
